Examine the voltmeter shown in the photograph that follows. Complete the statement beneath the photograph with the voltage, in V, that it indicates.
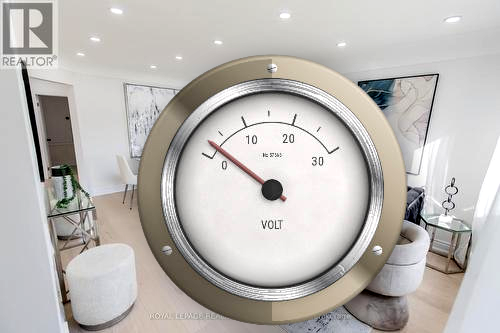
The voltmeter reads 2.5 V
